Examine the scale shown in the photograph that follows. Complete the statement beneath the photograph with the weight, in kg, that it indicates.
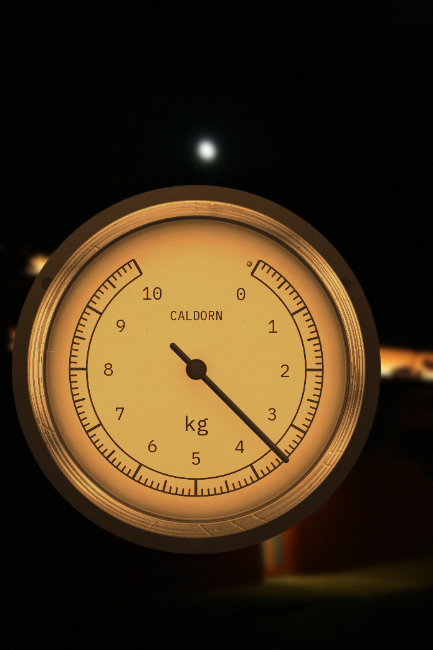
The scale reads 3.5 kg
